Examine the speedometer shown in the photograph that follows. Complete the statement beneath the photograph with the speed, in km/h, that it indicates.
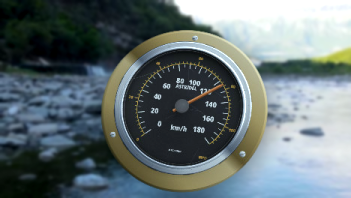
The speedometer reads 125 km/h
